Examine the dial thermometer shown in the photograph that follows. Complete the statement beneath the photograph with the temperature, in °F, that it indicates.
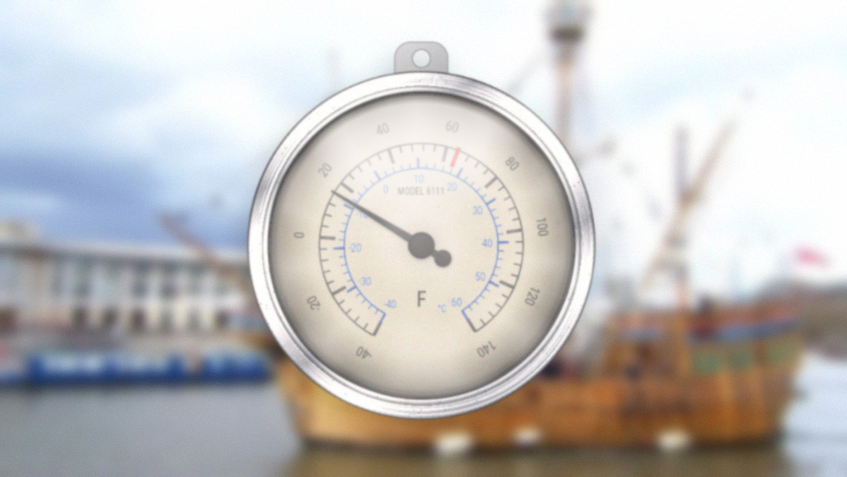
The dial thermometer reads 16 °F
